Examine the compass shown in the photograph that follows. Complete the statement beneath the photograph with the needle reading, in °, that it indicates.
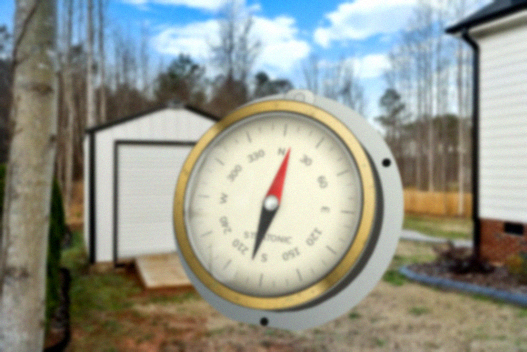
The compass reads 10 °
